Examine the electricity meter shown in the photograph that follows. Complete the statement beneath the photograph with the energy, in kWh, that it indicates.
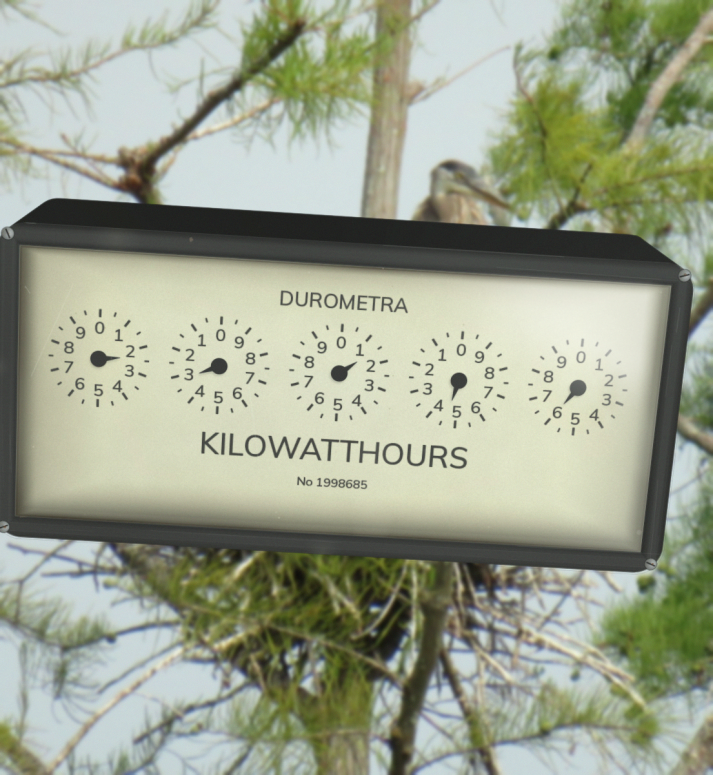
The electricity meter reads 23146 kWh
